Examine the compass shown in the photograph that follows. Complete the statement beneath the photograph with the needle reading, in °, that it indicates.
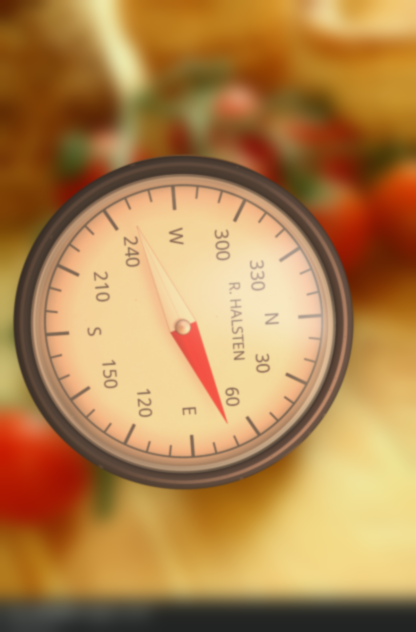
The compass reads 70 °
